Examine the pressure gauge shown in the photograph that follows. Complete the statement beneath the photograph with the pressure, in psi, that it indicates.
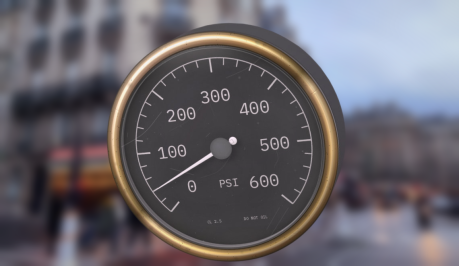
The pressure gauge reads 40 psi
